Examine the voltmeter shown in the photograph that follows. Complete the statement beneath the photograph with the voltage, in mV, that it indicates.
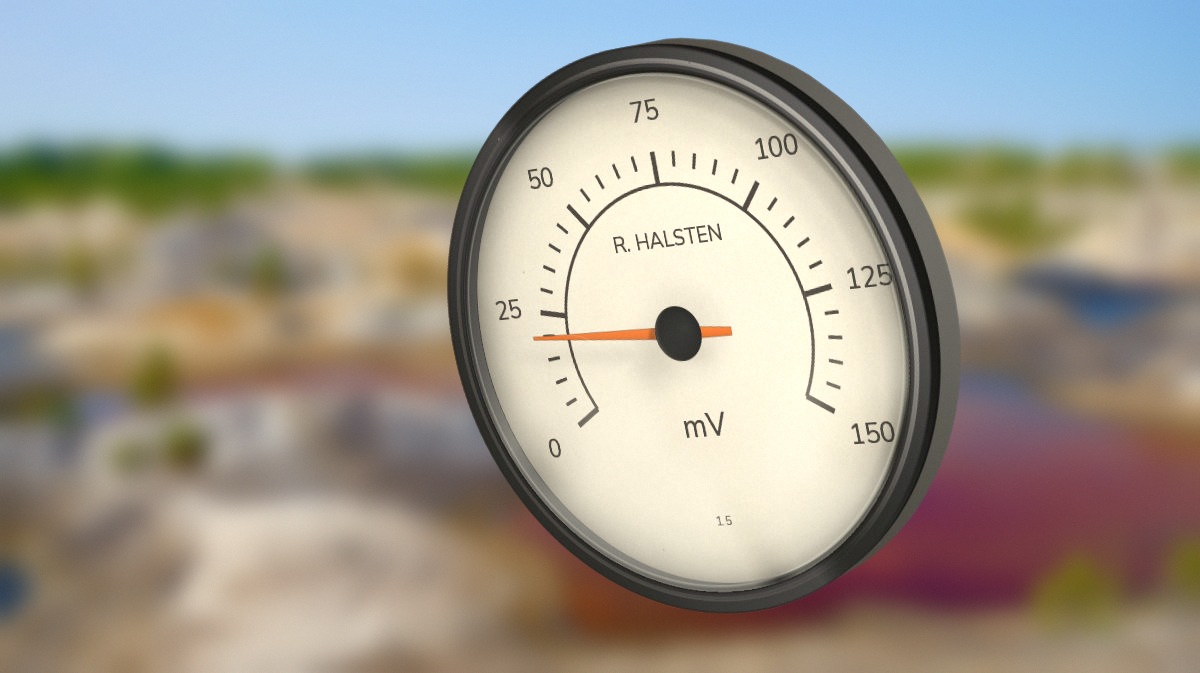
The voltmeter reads 20 mV
